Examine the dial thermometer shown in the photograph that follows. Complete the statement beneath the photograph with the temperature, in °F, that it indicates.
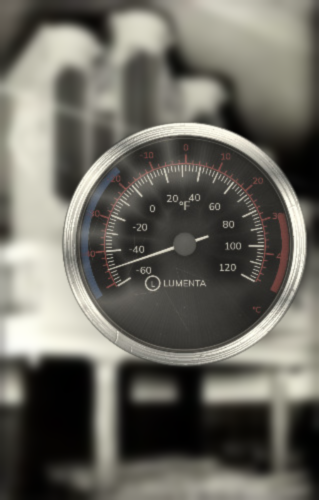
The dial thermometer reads -50 °F
